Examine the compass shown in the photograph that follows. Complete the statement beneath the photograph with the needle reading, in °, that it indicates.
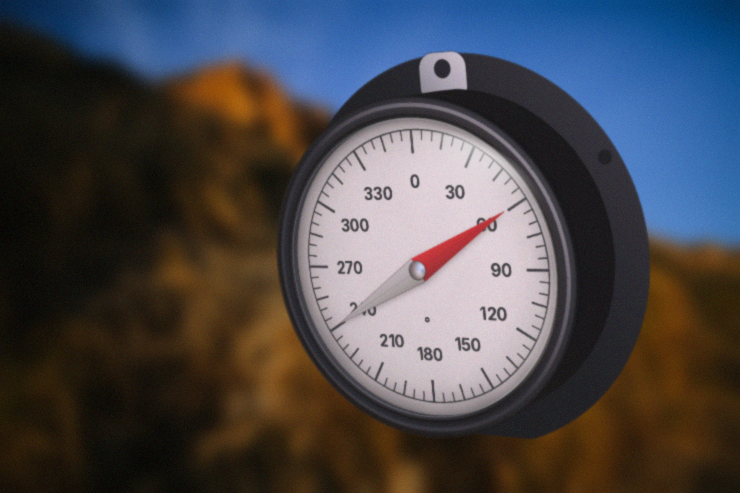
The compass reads 60 °
